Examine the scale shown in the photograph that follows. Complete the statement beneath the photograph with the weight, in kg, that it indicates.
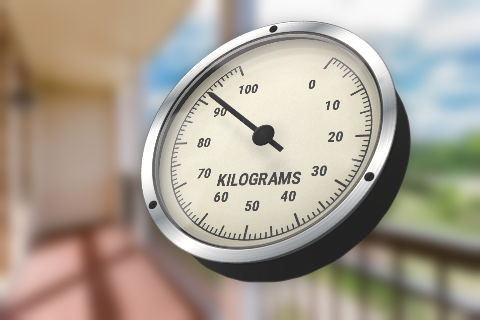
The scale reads 92 kg
